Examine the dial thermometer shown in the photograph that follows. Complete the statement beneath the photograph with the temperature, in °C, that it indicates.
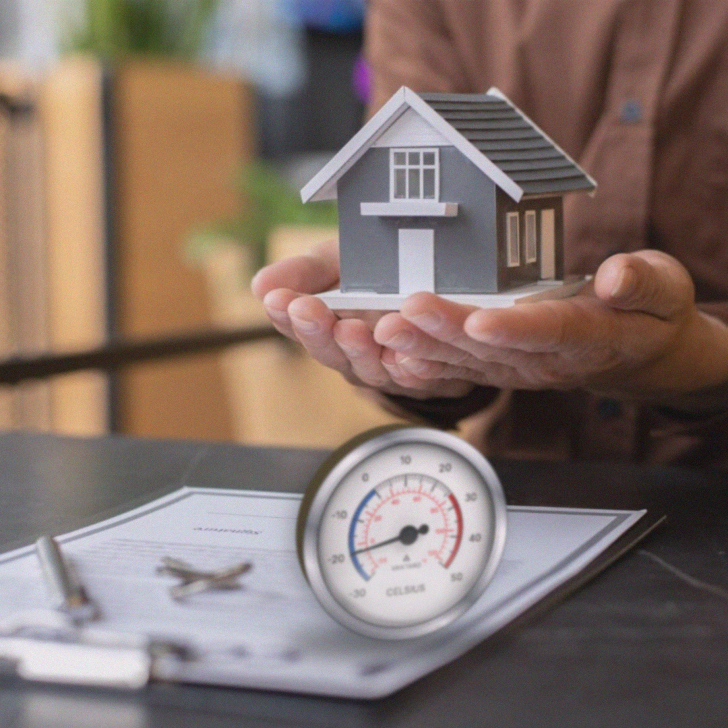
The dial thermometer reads -20 °C
